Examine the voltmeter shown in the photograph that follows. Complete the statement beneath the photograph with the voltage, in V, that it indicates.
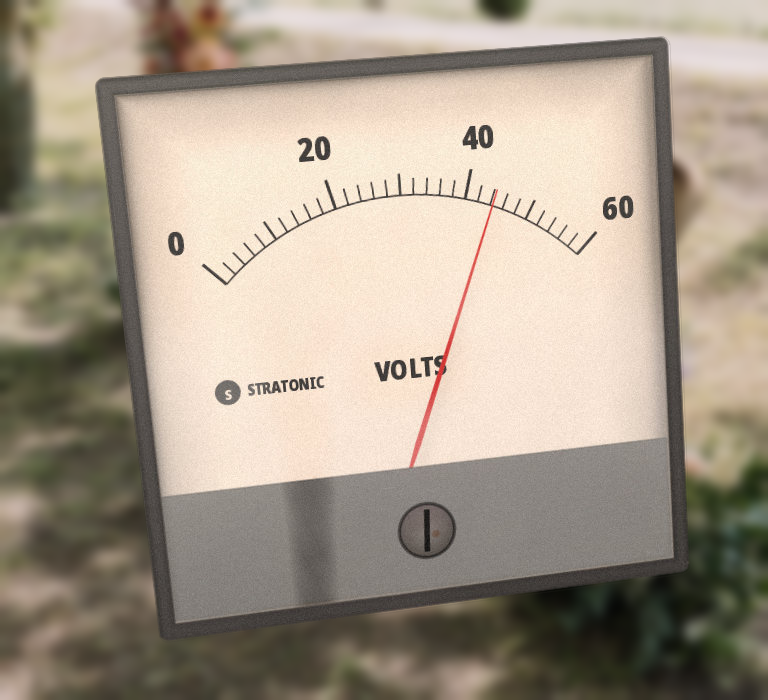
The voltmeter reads 44 V
